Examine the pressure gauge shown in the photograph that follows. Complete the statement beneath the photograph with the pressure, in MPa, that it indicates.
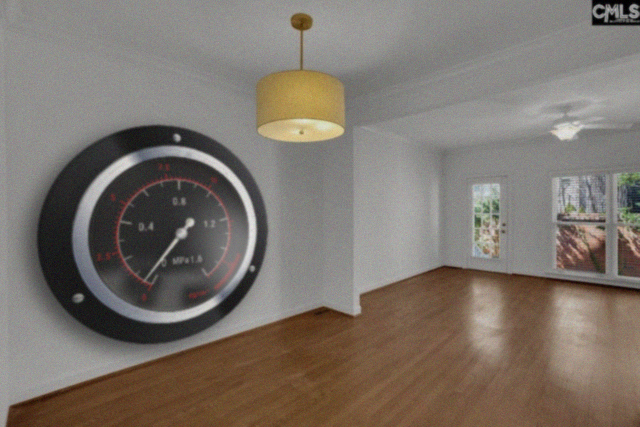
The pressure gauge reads 0.05 MPa
